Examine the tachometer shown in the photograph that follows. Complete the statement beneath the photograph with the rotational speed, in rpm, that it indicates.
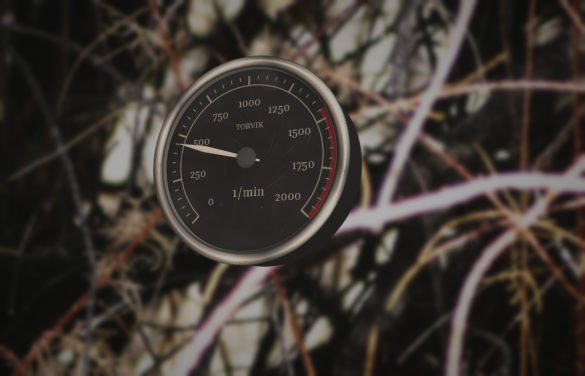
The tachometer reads 450 rpm
